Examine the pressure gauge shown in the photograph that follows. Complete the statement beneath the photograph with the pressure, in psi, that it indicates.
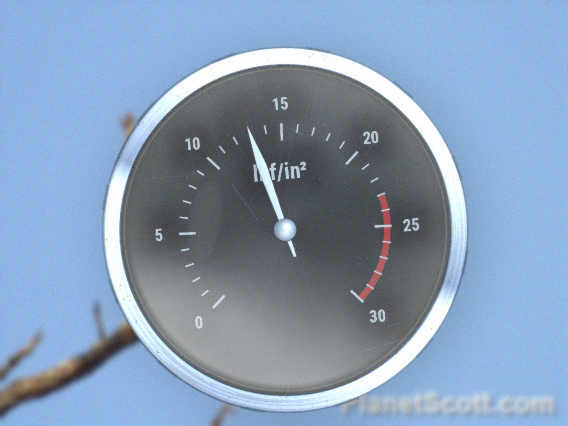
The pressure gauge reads 13 psi
